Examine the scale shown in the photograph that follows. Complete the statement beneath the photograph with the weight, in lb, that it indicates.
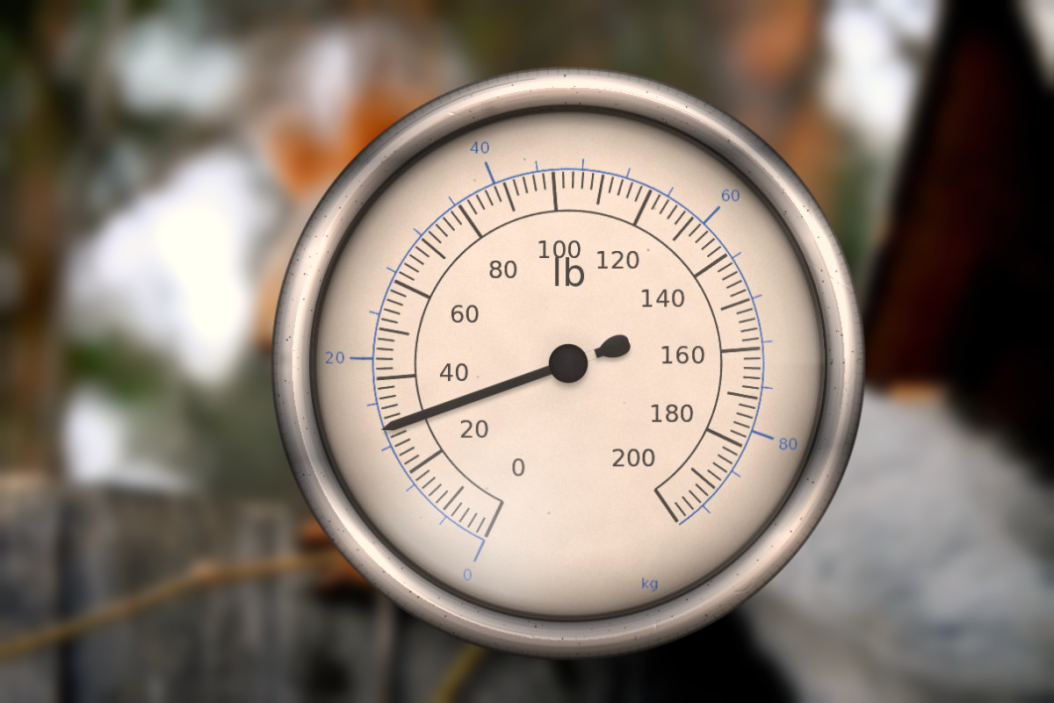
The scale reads 30 lb
